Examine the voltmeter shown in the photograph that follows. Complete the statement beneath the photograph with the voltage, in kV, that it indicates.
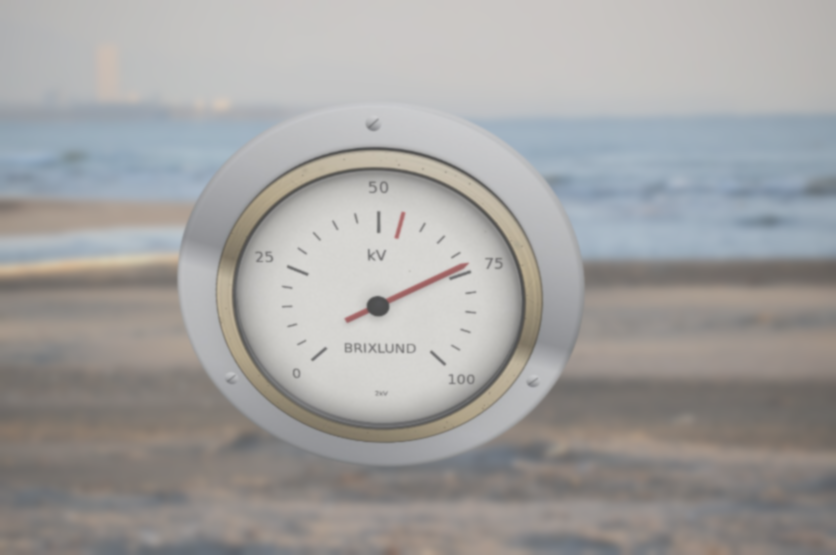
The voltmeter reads 72.5 kV
